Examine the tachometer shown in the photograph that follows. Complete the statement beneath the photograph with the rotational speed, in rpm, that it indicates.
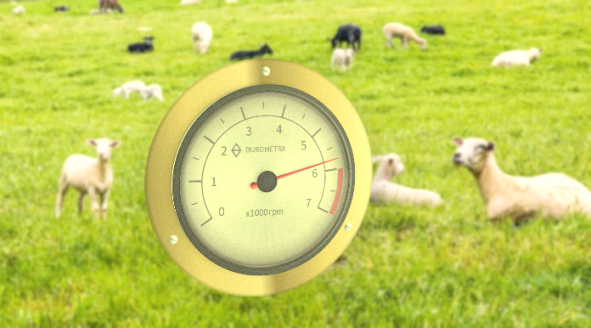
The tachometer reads 5750 rpm
